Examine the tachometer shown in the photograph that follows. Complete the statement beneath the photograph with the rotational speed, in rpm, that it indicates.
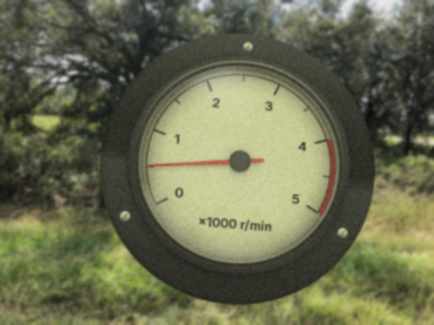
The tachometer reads 500 rpm
